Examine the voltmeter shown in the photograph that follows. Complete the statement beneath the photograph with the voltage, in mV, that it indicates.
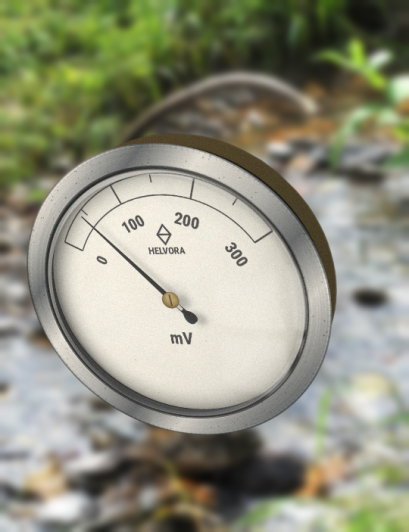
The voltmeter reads 50 mV
